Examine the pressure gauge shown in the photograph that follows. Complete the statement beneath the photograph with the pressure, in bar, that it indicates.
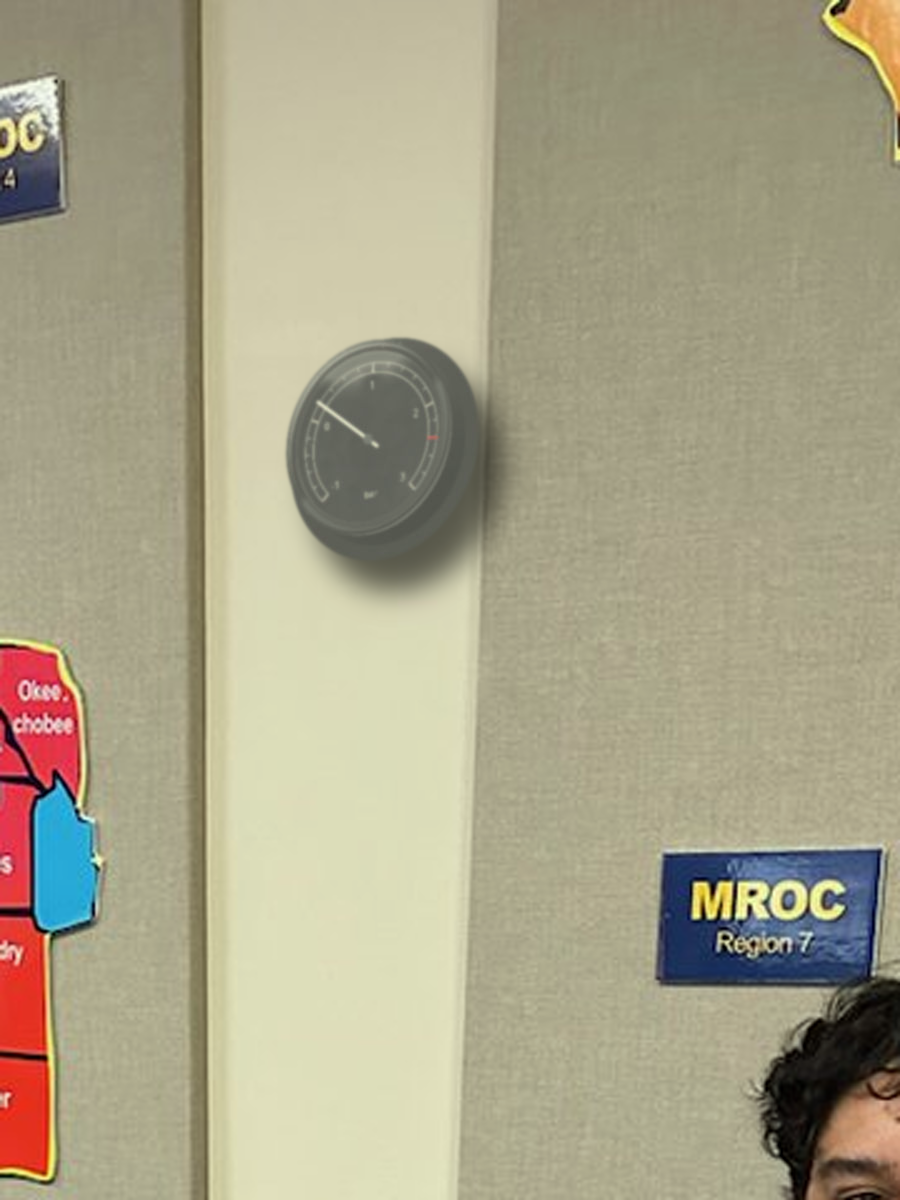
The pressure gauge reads 0.2 bar
